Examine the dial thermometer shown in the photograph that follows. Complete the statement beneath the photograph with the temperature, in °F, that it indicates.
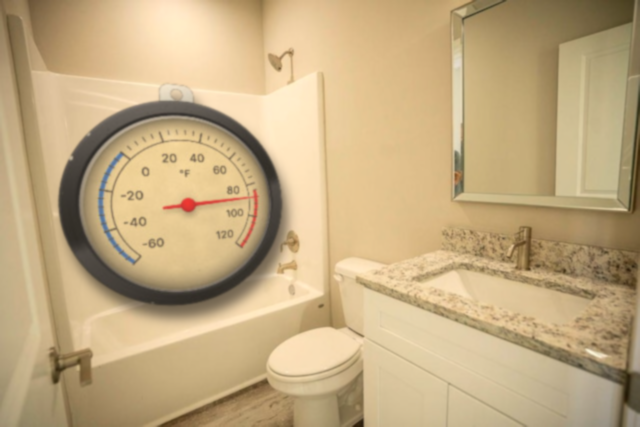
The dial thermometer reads 88 °F
